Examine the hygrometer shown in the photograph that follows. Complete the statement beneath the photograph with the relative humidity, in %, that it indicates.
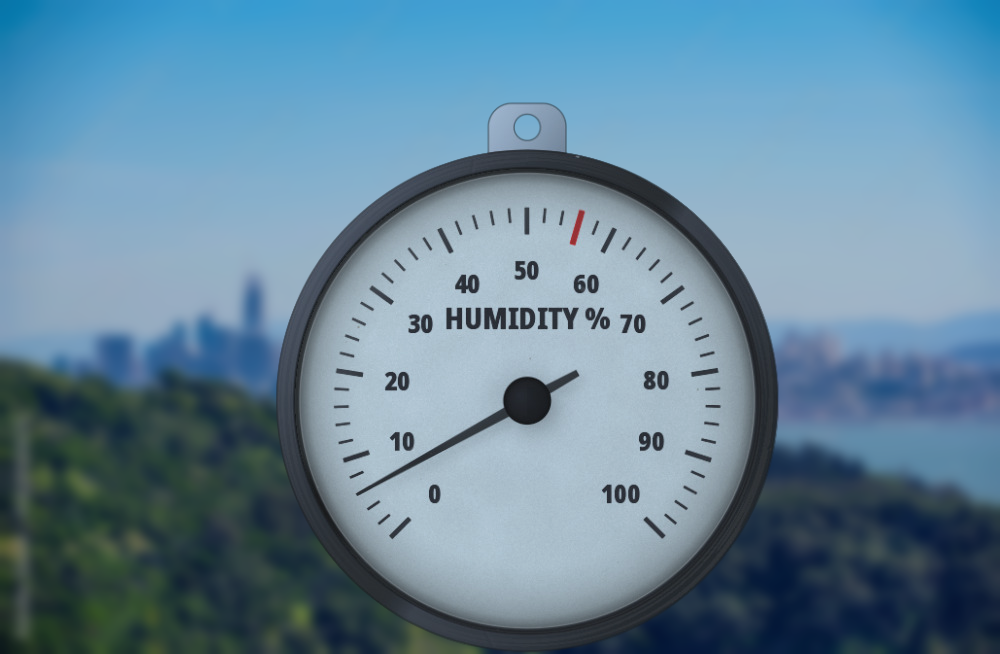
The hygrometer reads 6 %
